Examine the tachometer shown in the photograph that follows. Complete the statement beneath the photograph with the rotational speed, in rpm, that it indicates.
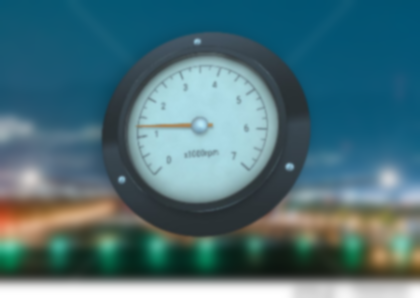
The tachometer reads 1250 rpm
